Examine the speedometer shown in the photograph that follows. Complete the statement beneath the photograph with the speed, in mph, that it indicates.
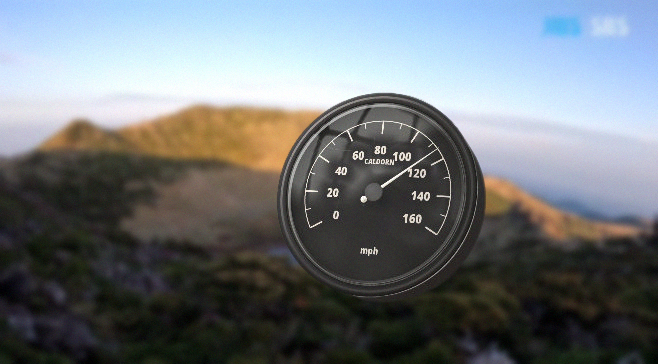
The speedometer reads 115 mph
